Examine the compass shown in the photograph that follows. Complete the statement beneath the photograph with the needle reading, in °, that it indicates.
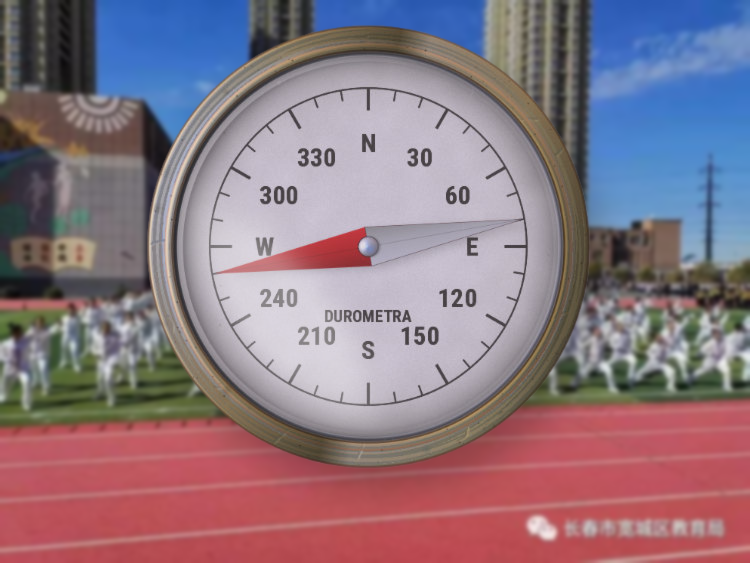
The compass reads 260 °
